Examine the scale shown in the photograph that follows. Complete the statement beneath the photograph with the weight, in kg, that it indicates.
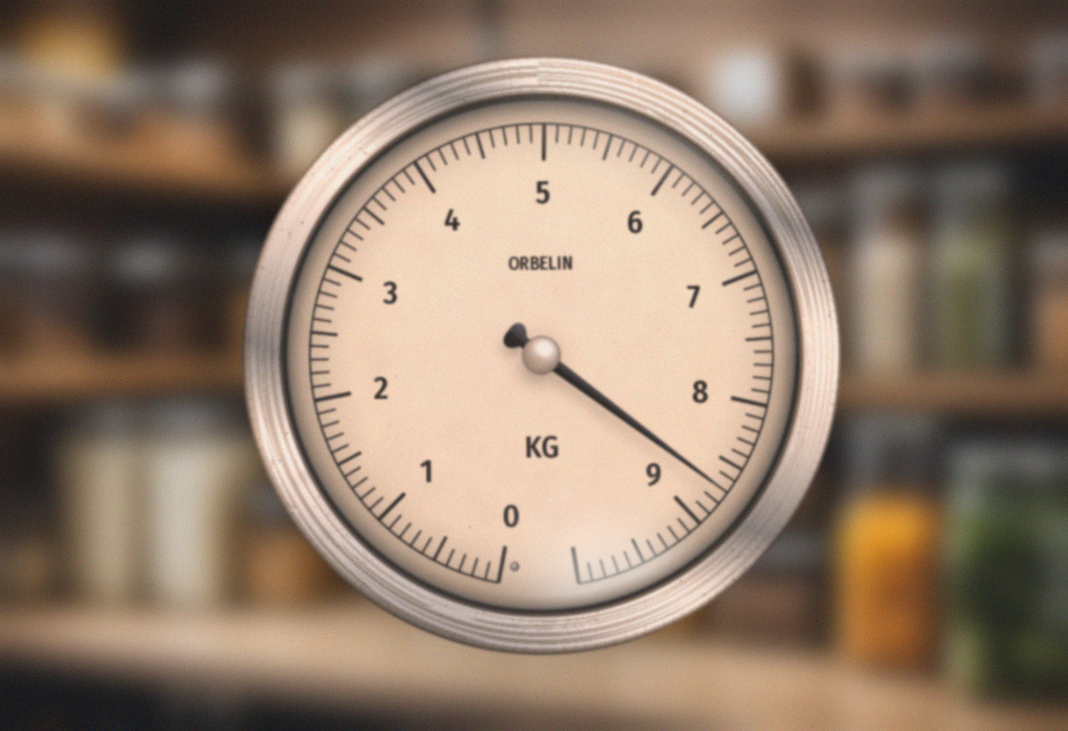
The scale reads 8.7 kg
